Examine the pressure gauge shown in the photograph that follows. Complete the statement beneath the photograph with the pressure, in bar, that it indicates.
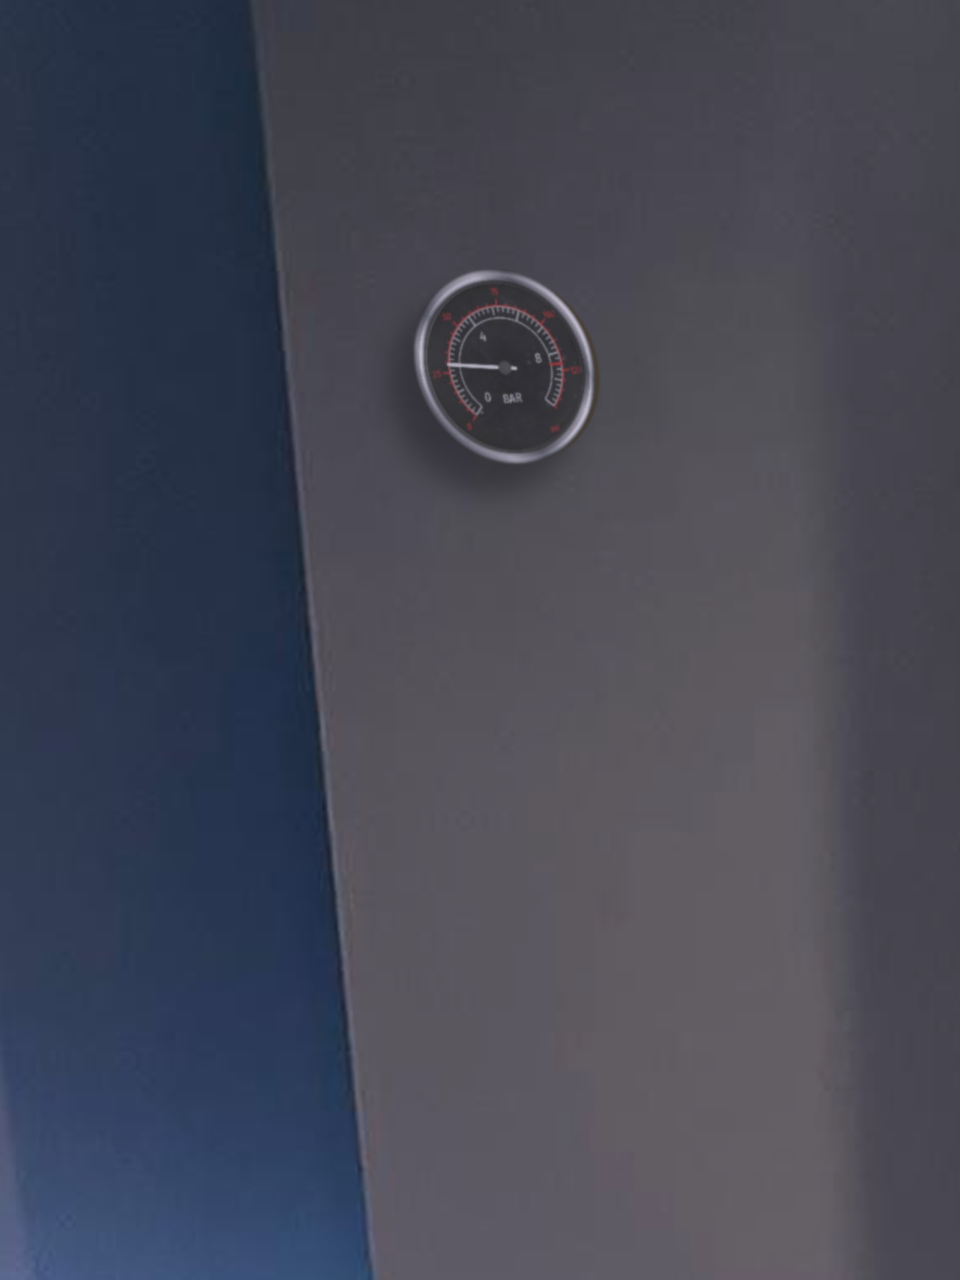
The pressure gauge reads 2 bar
